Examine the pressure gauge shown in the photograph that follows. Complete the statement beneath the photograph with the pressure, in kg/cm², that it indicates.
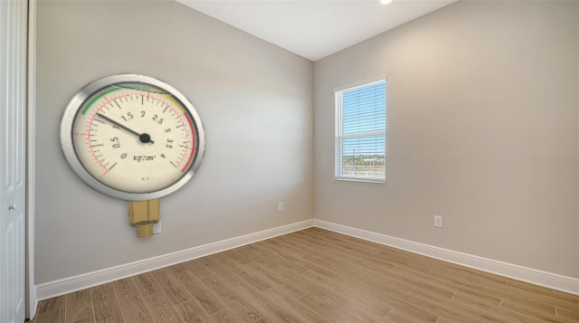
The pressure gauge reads 1.1 kg/cm²
